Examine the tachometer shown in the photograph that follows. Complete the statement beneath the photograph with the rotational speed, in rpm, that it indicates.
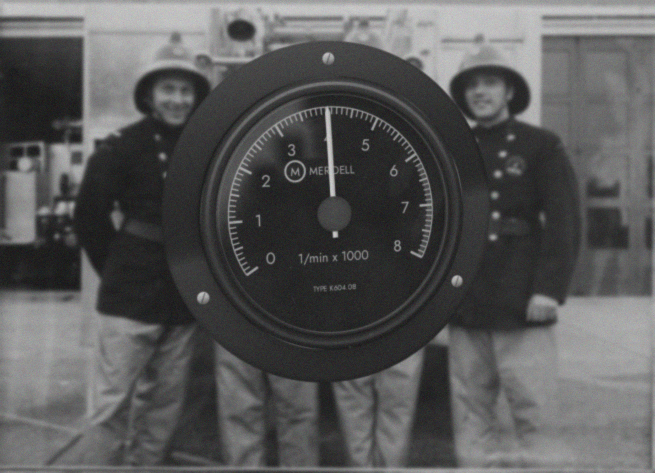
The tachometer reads 4000 rpm
